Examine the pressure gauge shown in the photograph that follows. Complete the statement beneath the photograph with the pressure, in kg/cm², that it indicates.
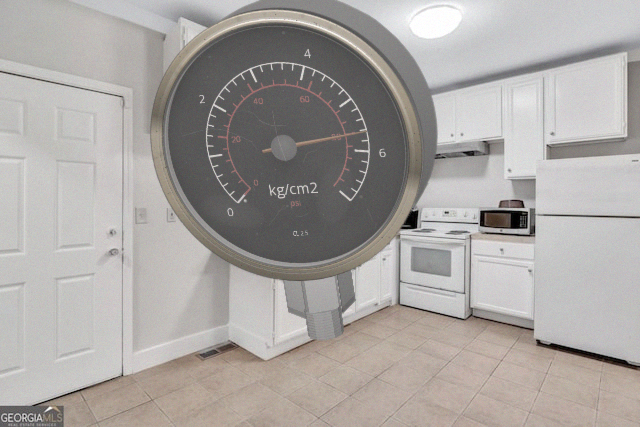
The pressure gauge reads 5.6 kg/cm²
